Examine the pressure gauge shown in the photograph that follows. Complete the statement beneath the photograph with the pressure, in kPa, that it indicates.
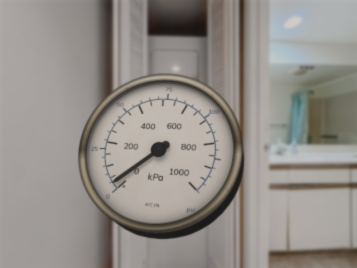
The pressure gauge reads 25 kPa
